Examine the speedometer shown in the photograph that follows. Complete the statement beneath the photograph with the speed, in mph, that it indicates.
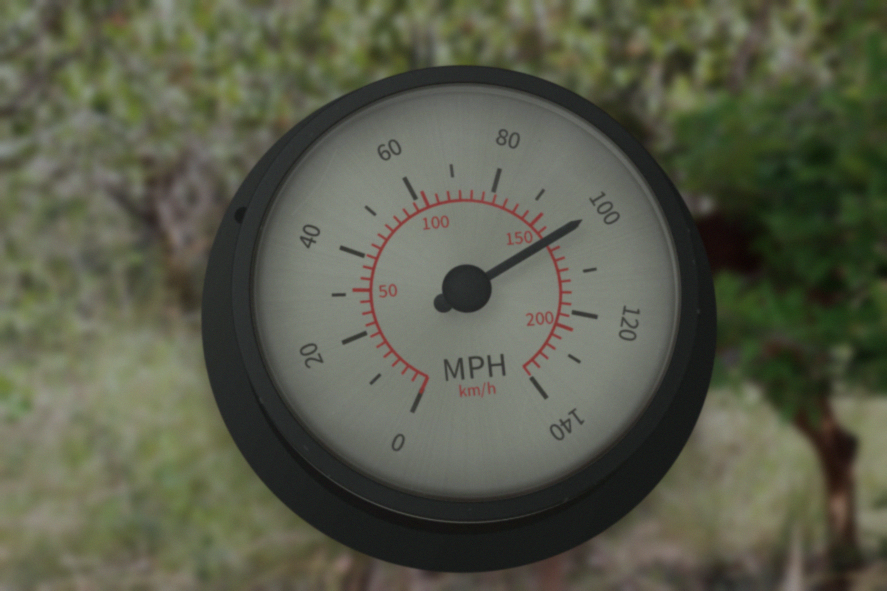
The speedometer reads 100 mph
